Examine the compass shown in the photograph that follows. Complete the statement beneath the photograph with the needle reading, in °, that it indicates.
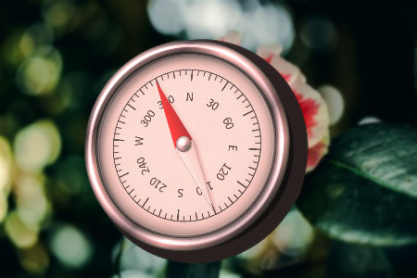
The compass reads 330 °
